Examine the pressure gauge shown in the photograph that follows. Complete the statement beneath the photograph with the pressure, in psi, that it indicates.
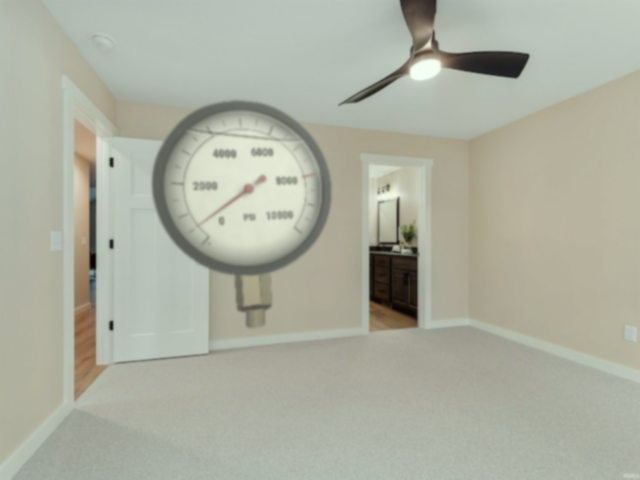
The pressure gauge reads 500 psi
